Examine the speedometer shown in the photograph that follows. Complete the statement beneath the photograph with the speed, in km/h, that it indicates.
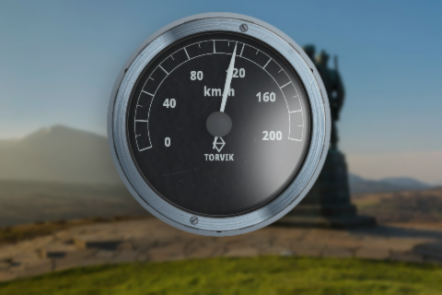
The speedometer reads 115 km/h
